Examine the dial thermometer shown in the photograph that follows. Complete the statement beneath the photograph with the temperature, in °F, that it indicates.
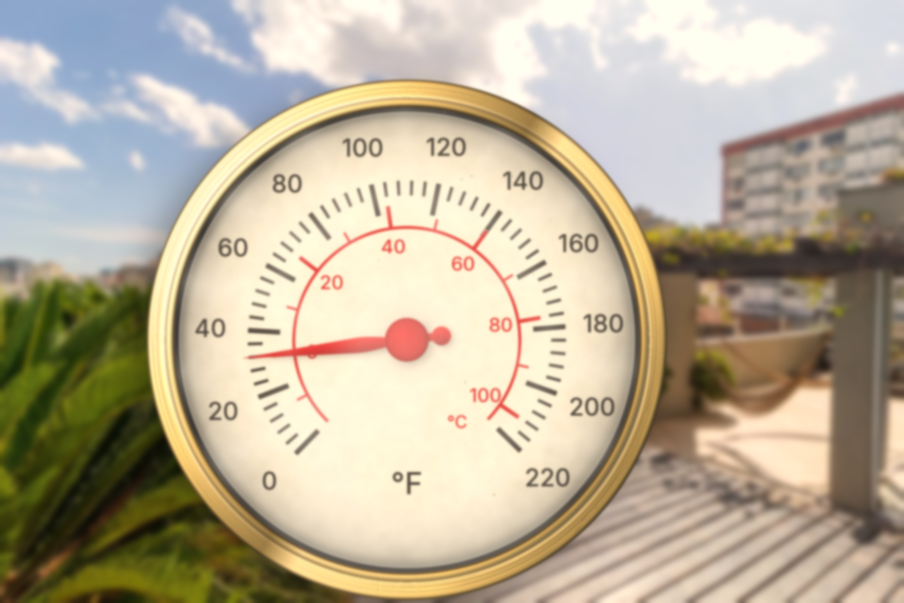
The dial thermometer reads 32 °F
